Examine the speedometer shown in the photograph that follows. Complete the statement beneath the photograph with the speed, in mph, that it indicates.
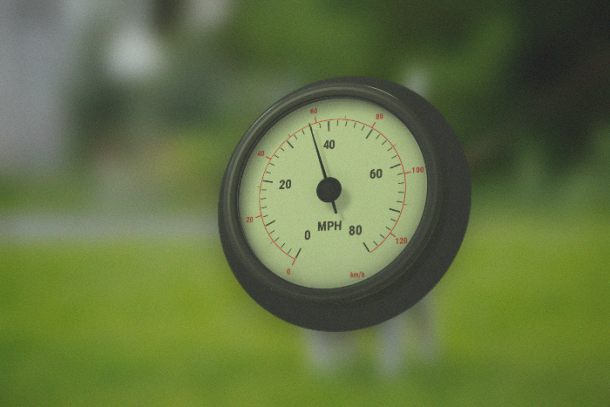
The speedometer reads 36 mph
